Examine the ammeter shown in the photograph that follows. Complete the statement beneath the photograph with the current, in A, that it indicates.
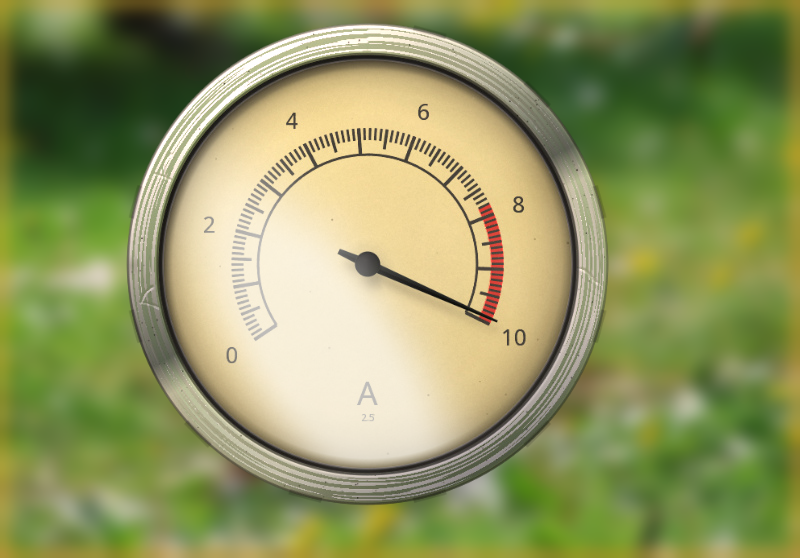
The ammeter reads 9.9 A
